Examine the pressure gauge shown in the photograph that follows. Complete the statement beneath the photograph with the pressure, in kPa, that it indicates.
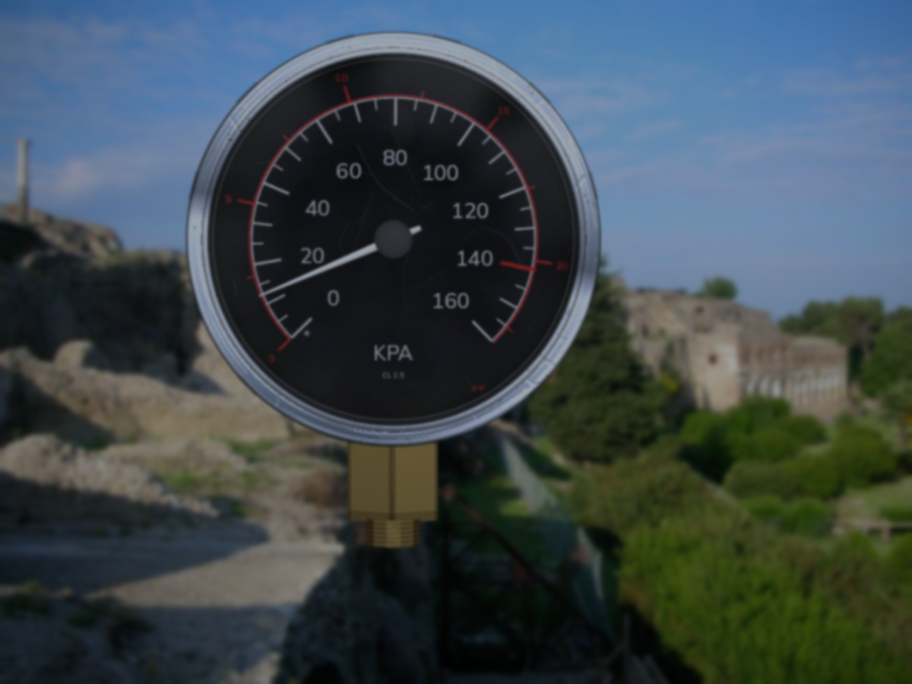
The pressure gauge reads 12.5 kPa
